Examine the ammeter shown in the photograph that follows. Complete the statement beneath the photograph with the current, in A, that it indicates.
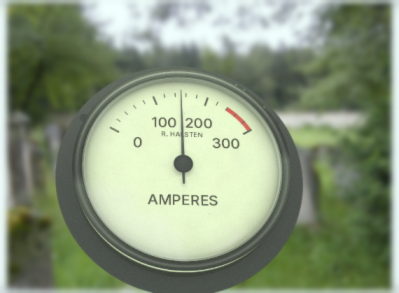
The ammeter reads 150 A
